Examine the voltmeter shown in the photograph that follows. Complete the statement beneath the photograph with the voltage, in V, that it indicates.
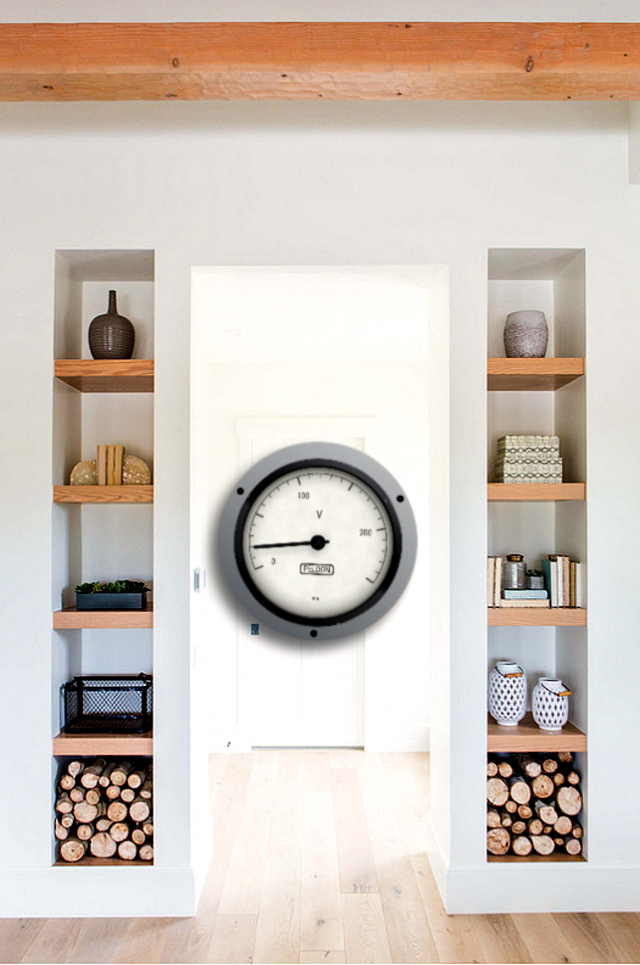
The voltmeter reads 20 V
